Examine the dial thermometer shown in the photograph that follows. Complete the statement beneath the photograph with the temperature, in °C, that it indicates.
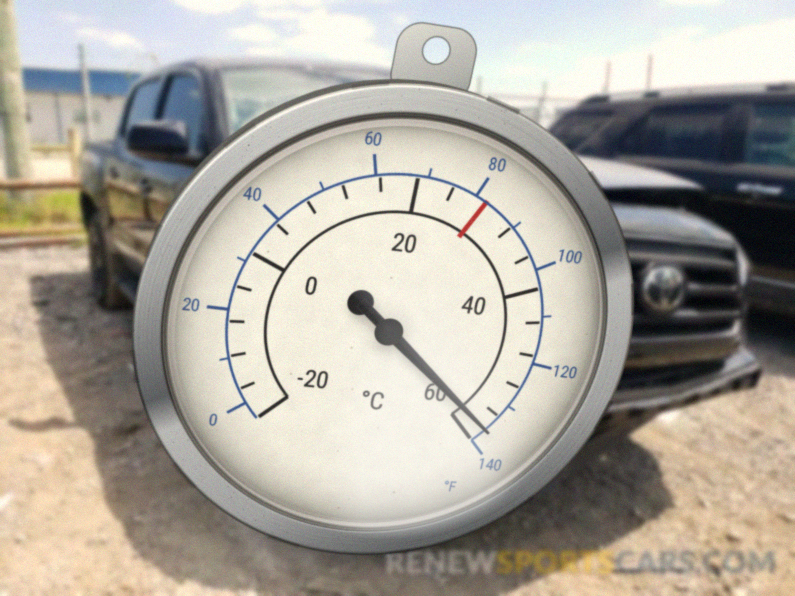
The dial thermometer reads 58 °C
